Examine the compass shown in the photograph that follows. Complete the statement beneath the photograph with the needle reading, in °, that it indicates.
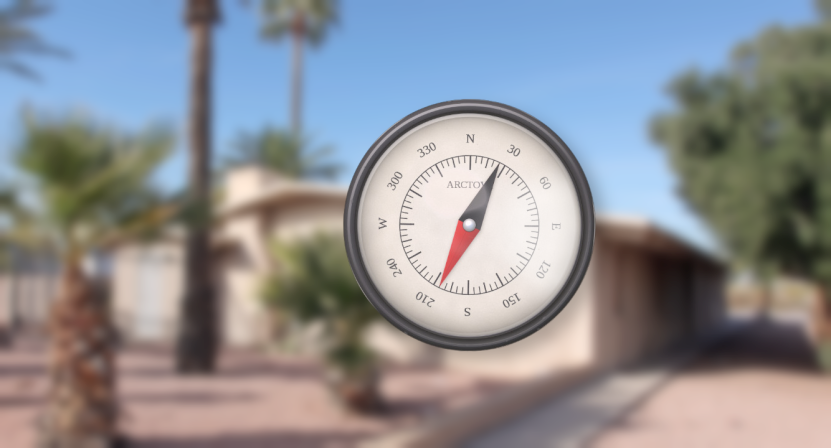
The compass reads 205 °
